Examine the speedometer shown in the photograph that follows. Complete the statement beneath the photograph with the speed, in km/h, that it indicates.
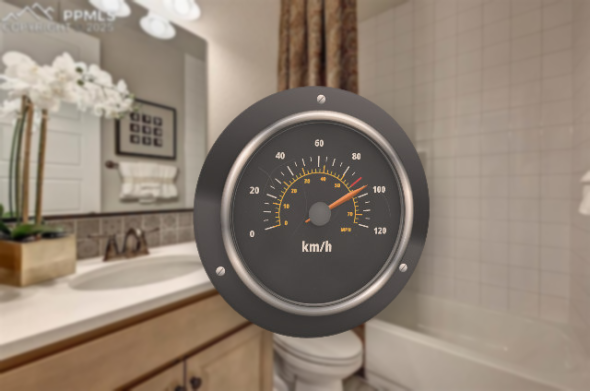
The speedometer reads 95 km/h
